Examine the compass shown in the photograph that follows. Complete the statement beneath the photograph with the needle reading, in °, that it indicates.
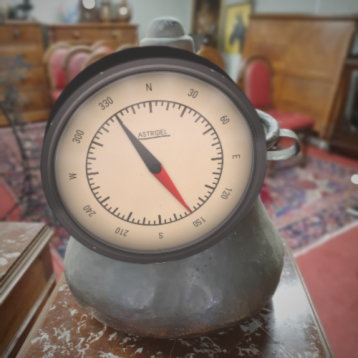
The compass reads 150 °
